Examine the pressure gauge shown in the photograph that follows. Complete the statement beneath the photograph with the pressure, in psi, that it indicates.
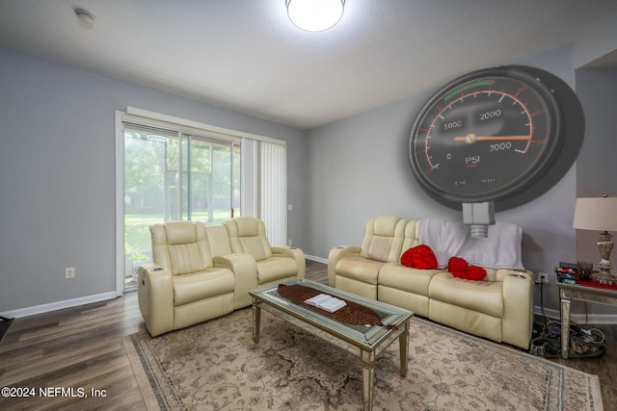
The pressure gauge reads 2800 psi
